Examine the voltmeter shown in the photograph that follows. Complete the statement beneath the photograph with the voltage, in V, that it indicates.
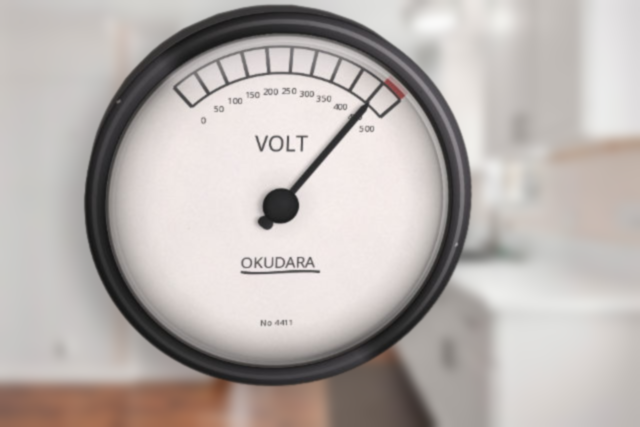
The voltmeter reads 450 V
